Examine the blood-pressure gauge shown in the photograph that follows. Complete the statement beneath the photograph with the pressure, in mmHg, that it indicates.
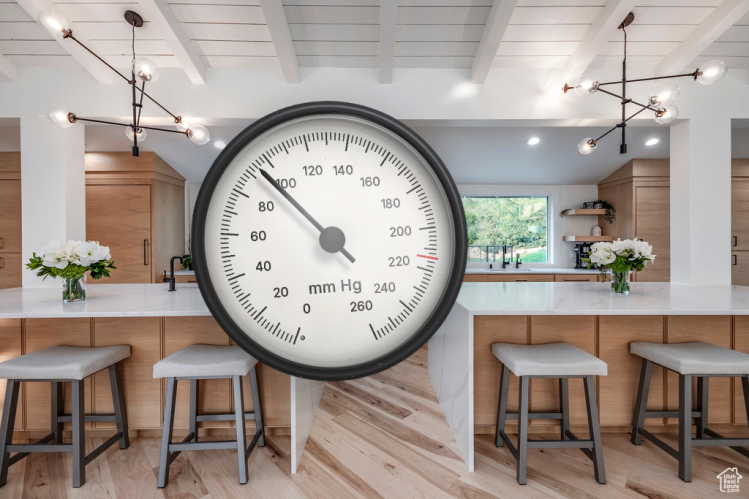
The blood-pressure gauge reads 94 mmHg
